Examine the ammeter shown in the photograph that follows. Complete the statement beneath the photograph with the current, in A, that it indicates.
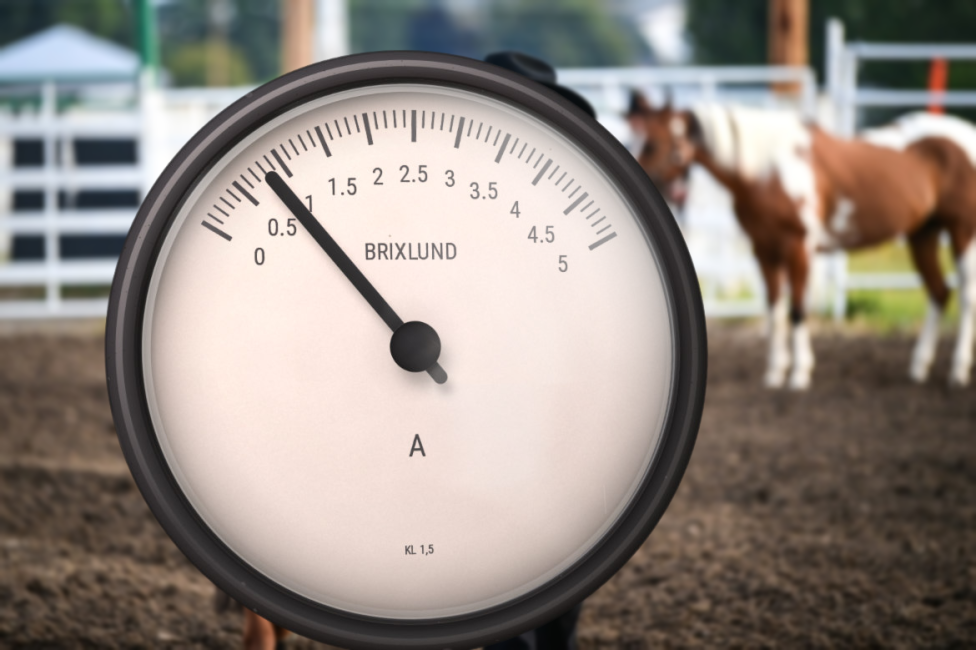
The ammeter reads 0.8 A
